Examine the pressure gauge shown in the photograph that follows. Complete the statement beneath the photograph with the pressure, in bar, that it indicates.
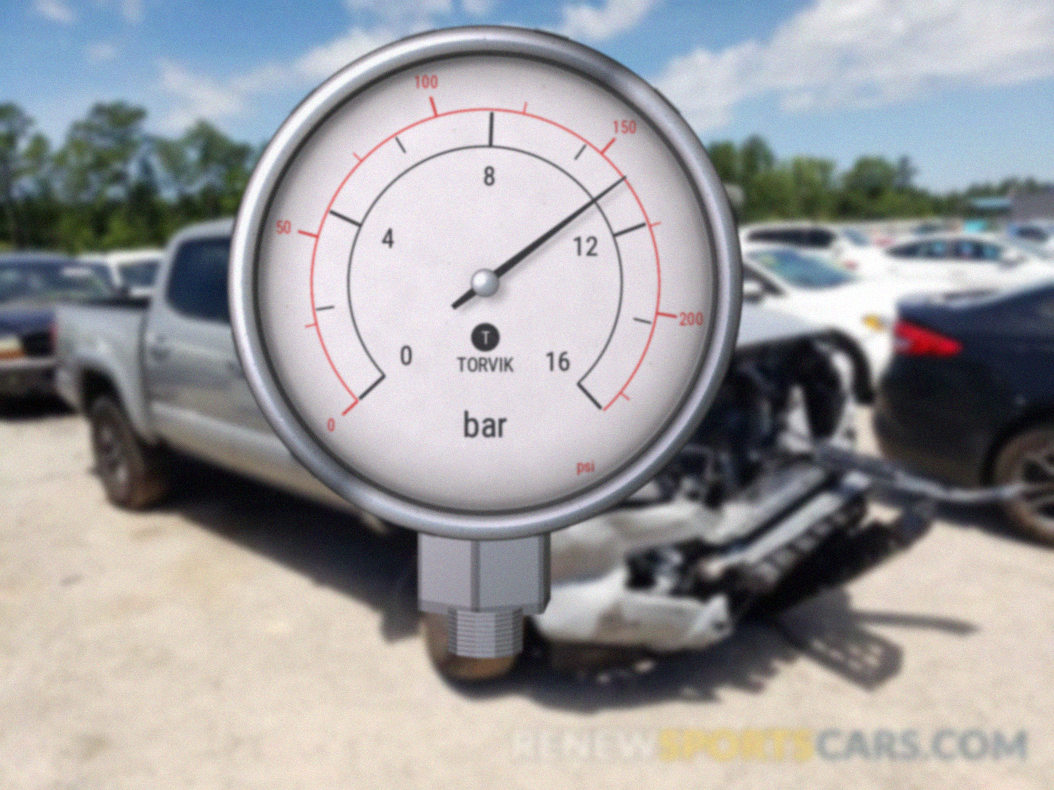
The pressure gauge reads 11 bar
